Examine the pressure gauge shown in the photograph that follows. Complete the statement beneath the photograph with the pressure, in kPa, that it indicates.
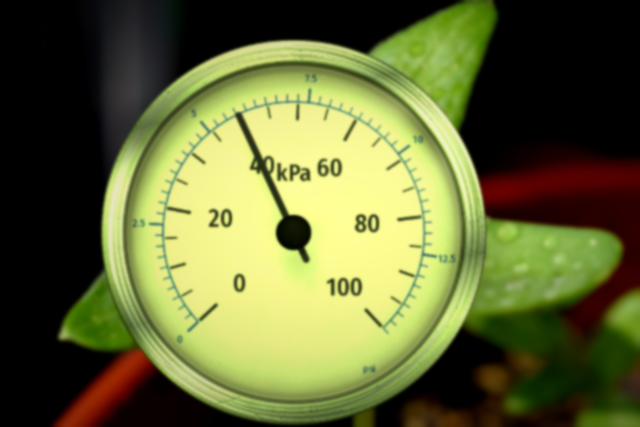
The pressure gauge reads 40 kPa
